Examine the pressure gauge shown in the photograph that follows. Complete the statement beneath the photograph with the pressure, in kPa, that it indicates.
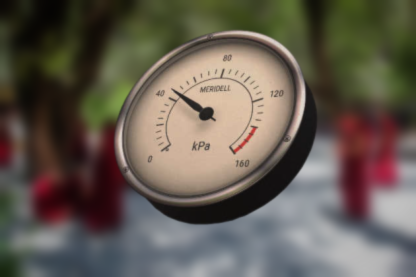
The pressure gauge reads 45 kPa
